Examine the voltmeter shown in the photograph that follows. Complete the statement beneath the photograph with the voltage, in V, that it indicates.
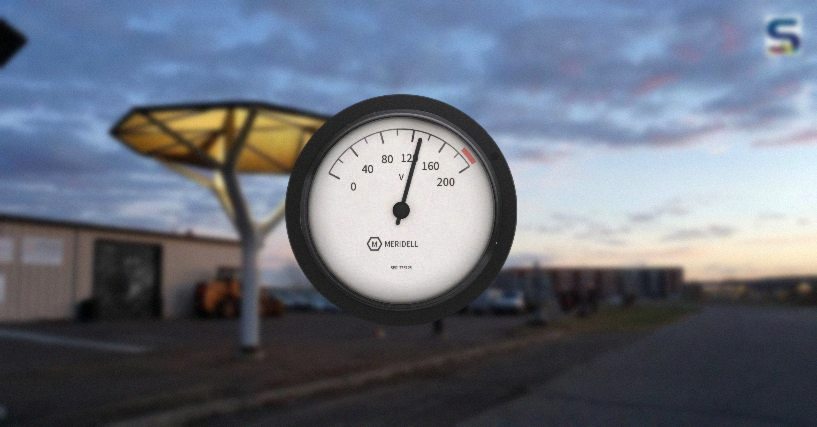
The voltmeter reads 130 V
